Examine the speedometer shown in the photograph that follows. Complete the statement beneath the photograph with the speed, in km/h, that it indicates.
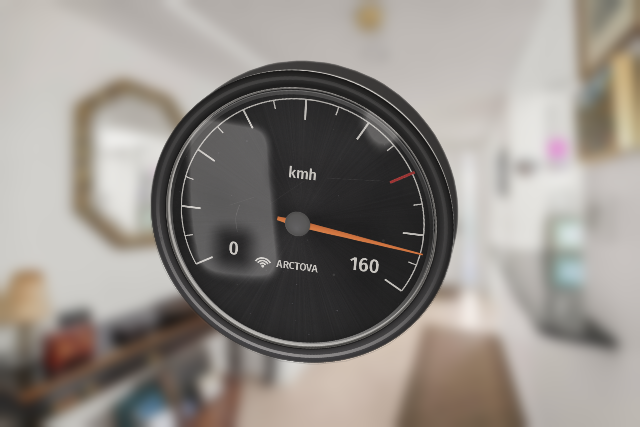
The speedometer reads 145 km/h
